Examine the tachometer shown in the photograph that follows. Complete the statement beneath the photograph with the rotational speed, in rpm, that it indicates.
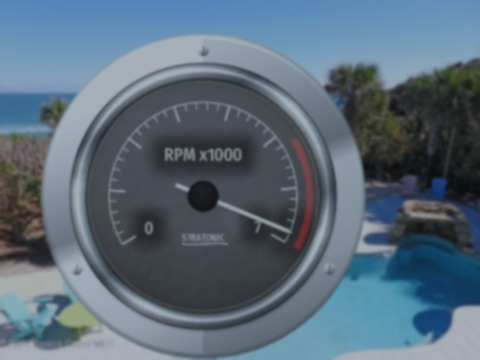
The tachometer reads 6800 rpm
